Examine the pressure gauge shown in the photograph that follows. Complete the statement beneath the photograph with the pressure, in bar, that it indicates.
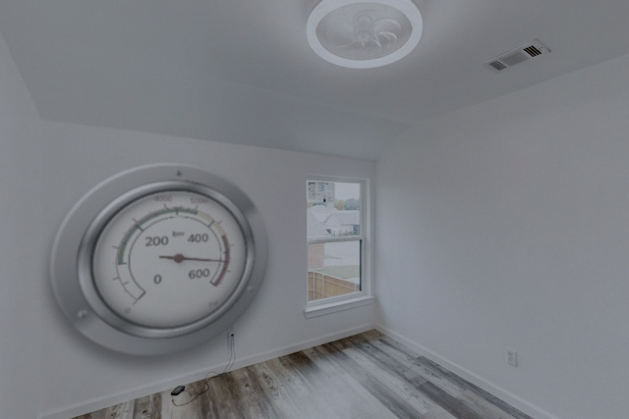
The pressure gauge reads 525 bar
